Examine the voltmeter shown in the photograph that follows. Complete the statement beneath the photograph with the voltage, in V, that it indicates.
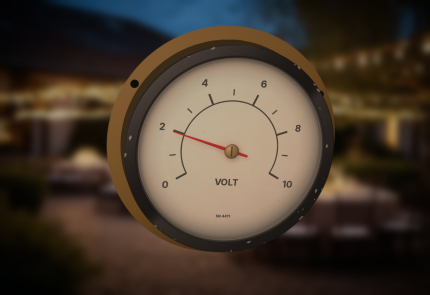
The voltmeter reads 2 V
